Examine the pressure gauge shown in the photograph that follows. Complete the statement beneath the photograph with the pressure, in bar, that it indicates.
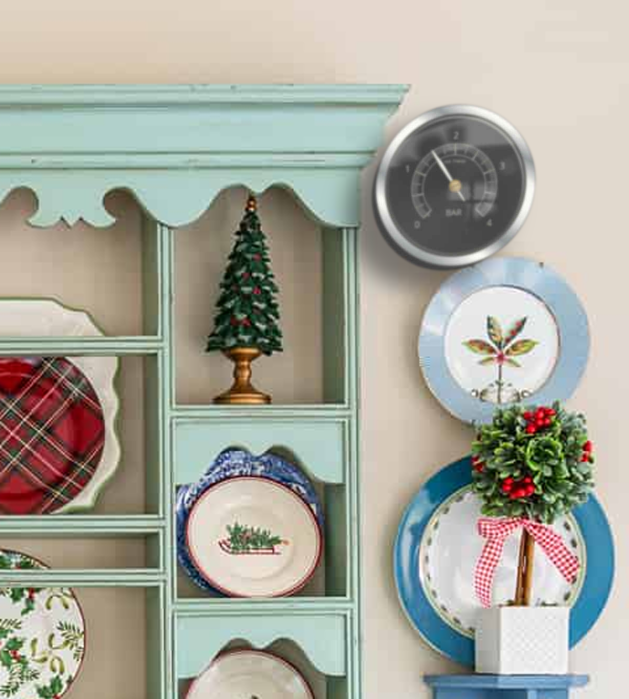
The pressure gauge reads 1.5 bar
